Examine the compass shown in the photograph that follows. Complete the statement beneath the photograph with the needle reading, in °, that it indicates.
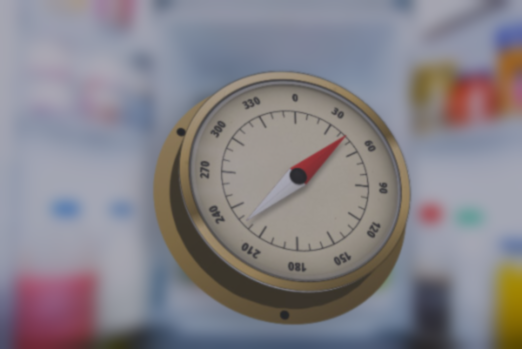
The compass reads 45 °
